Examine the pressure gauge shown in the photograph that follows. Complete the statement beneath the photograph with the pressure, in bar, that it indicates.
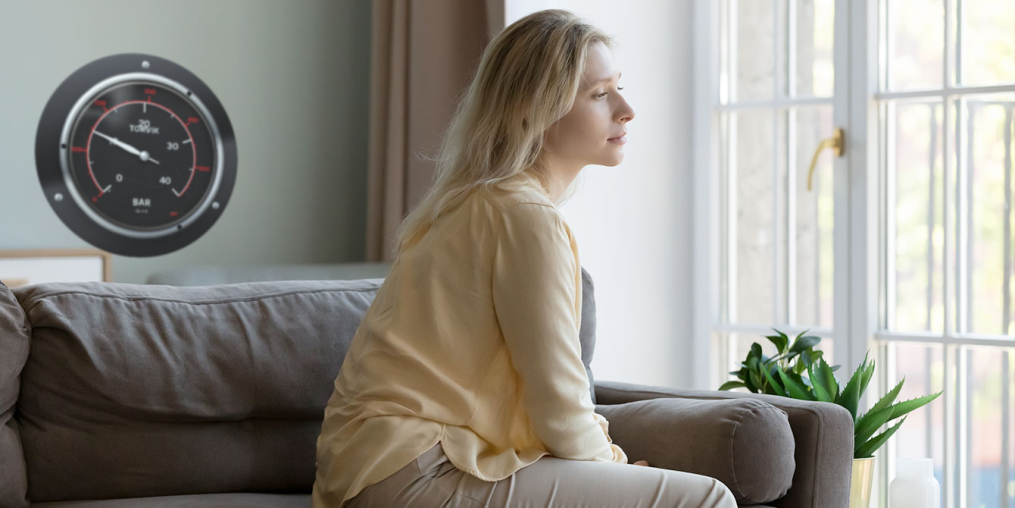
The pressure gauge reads 10 bar
